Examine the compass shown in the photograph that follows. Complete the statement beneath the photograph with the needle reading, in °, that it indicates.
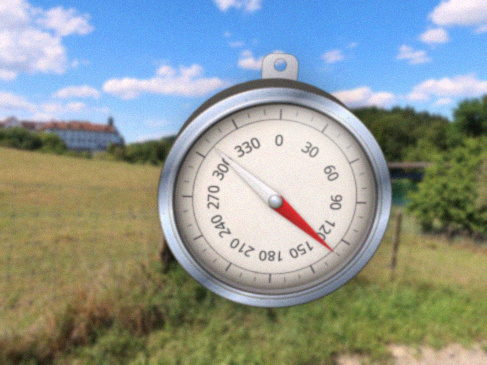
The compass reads 130 °
